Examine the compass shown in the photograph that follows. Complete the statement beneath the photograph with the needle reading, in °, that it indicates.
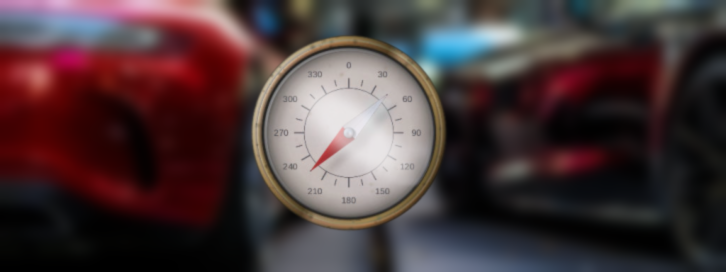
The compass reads 225 °
